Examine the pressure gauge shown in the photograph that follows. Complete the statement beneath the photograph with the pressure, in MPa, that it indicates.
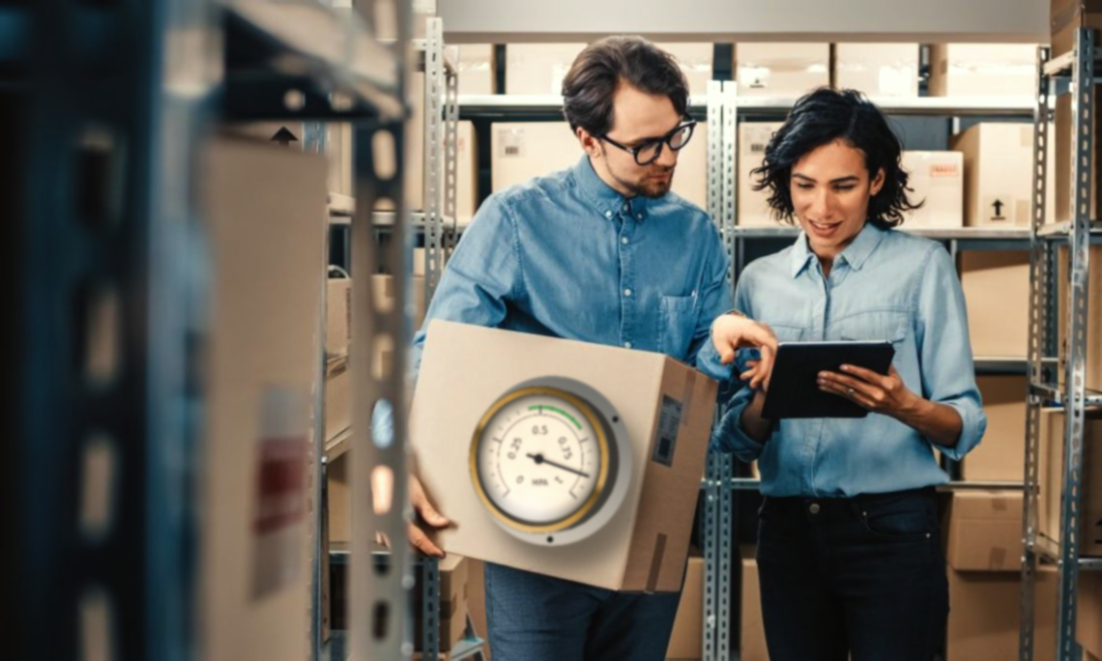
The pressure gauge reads 0.9 MPa
